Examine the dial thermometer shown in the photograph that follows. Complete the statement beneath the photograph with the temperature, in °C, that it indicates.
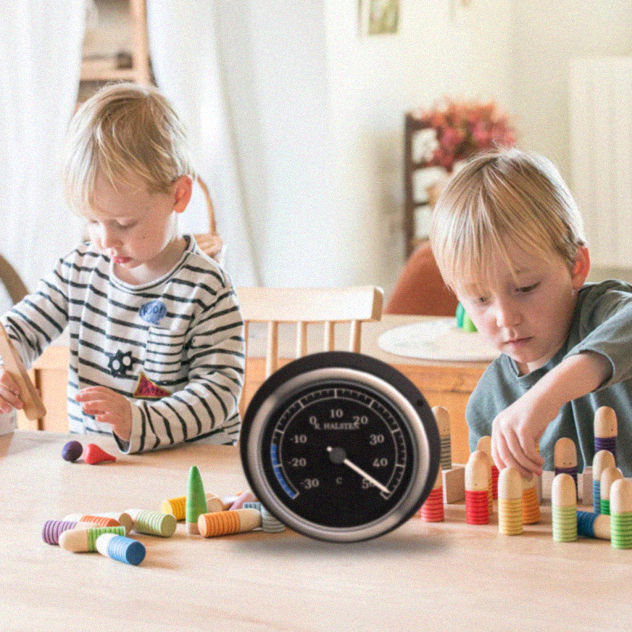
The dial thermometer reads 48 °C
